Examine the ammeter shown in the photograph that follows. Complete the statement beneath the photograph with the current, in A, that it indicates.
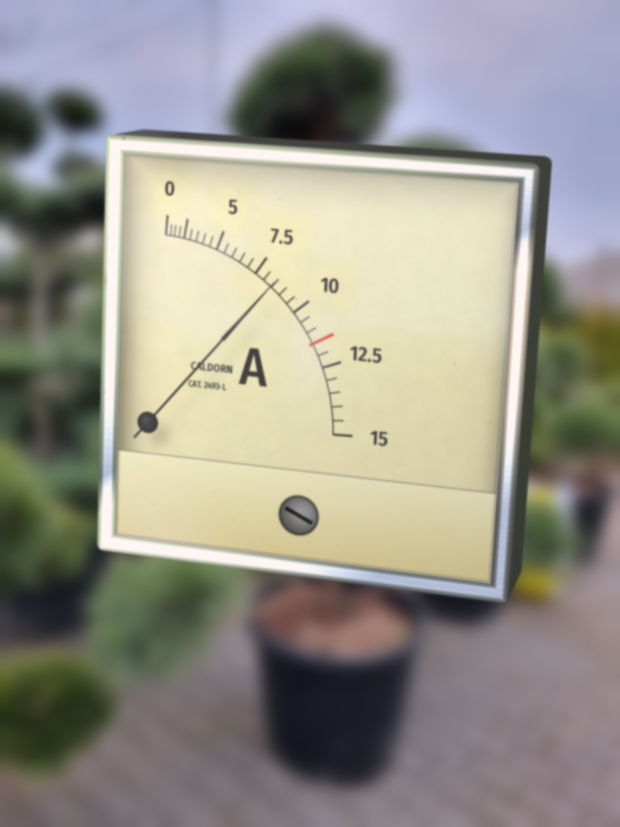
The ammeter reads 8.5 A
